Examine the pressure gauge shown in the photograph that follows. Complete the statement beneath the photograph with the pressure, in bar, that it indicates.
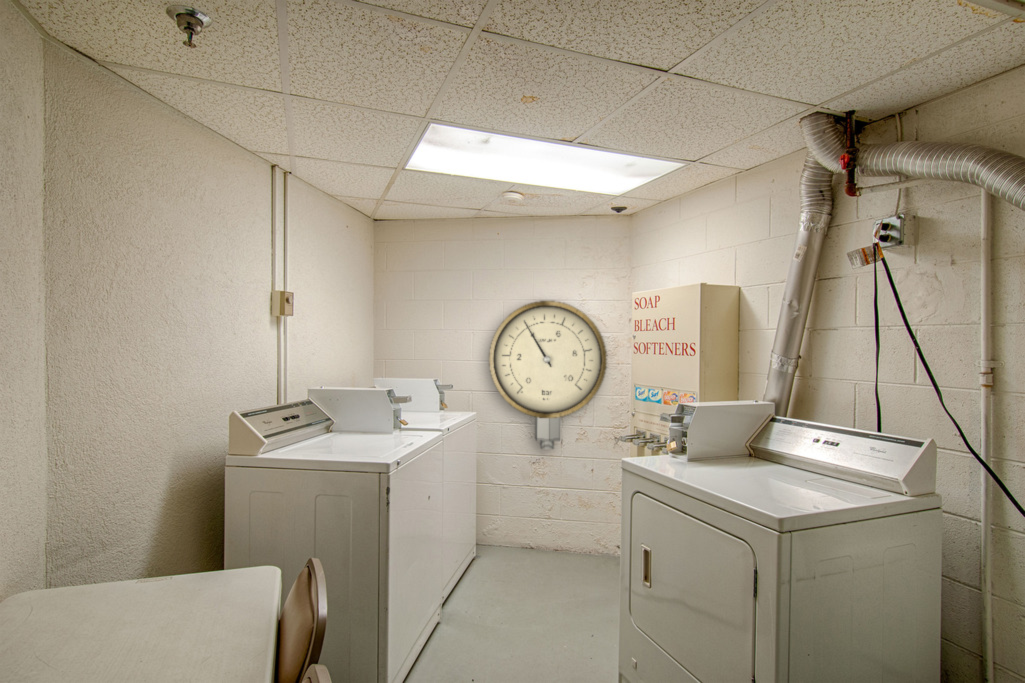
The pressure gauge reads 4 bar
